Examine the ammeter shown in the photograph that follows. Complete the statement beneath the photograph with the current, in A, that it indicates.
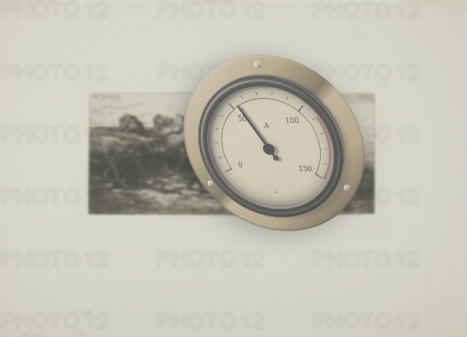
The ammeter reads 55 A
